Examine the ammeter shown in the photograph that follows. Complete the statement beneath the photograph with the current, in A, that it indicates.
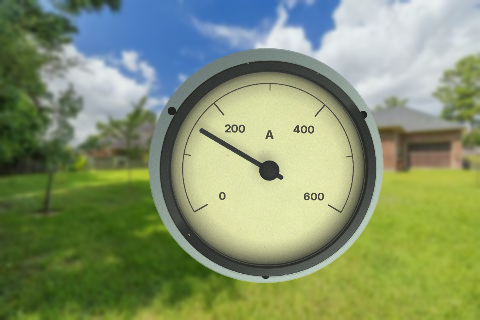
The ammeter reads 150 A
